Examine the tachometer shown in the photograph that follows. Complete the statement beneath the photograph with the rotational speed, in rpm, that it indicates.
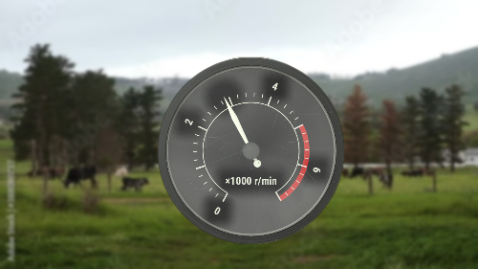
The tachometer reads 2900 rpm
